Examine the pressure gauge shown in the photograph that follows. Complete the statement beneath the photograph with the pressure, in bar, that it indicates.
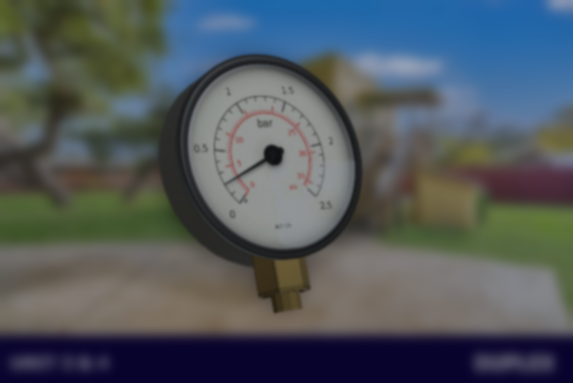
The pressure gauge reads 0.2 bar
